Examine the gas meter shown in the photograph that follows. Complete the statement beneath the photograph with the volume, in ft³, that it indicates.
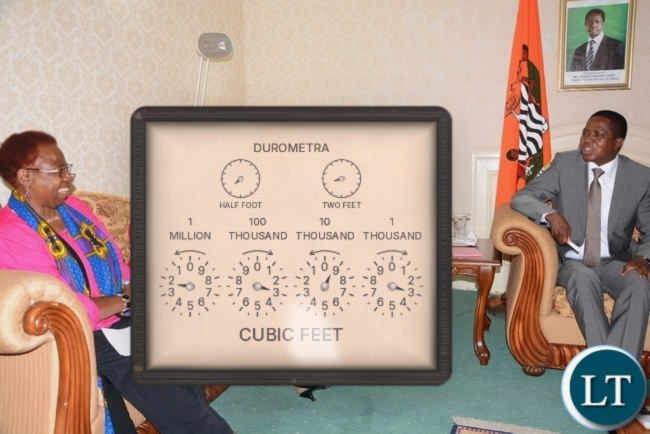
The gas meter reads 229300 ft³
